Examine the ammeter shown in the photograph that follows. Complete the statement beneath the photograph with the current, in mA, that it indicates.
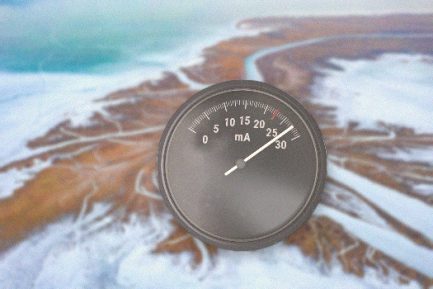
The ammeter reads 27.5 mA
